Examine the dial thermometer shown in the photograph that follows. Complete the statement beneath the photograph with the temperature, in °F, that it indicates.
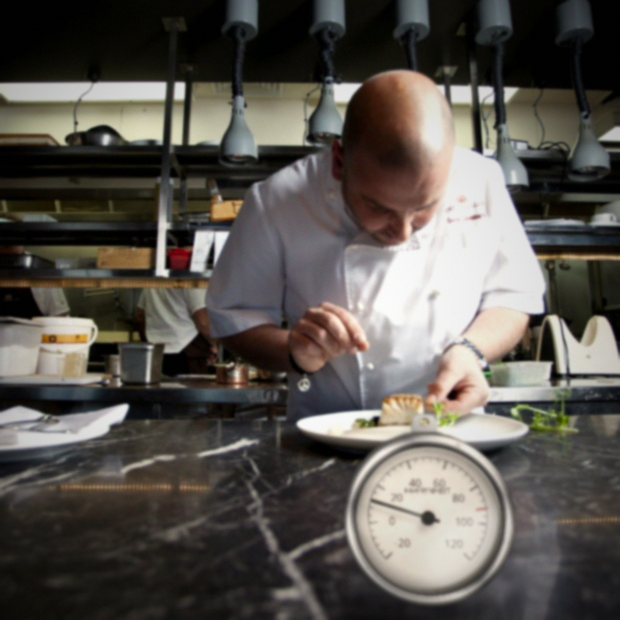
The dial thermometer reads 12 °F
